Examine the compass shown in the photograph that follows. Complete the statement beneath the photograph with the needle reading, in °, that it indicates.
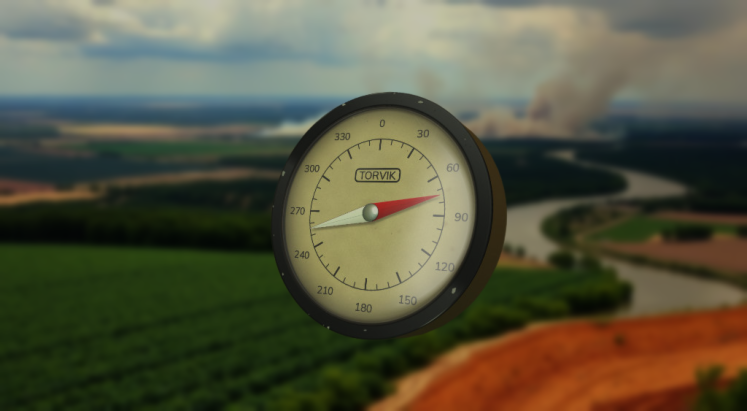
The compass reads 75 °
